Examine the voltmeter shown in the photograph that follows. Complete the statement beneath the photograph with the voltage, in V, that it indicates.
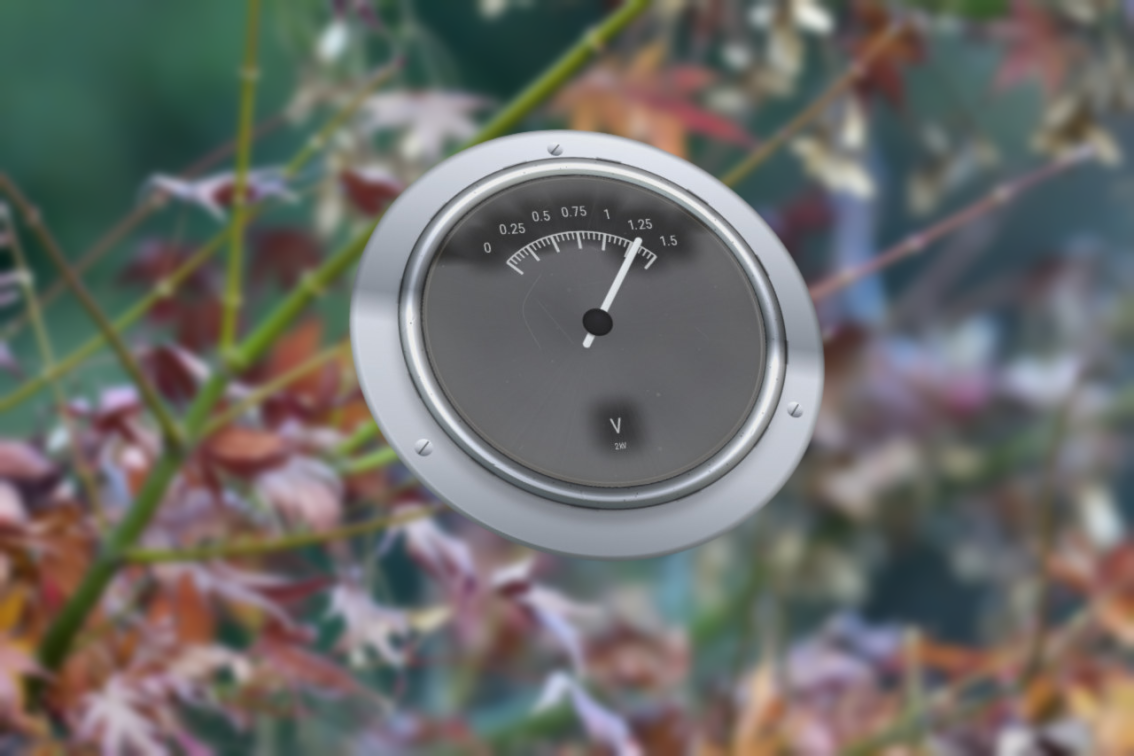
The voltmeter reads 1.3 V
